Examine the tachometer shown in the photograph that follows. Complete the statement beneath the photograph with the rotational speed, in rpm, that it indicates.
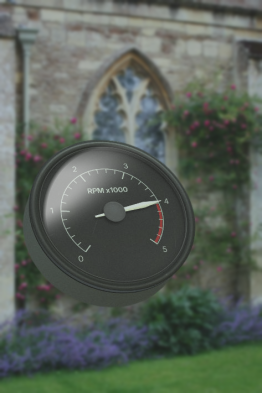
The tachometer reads 4000 rpm
